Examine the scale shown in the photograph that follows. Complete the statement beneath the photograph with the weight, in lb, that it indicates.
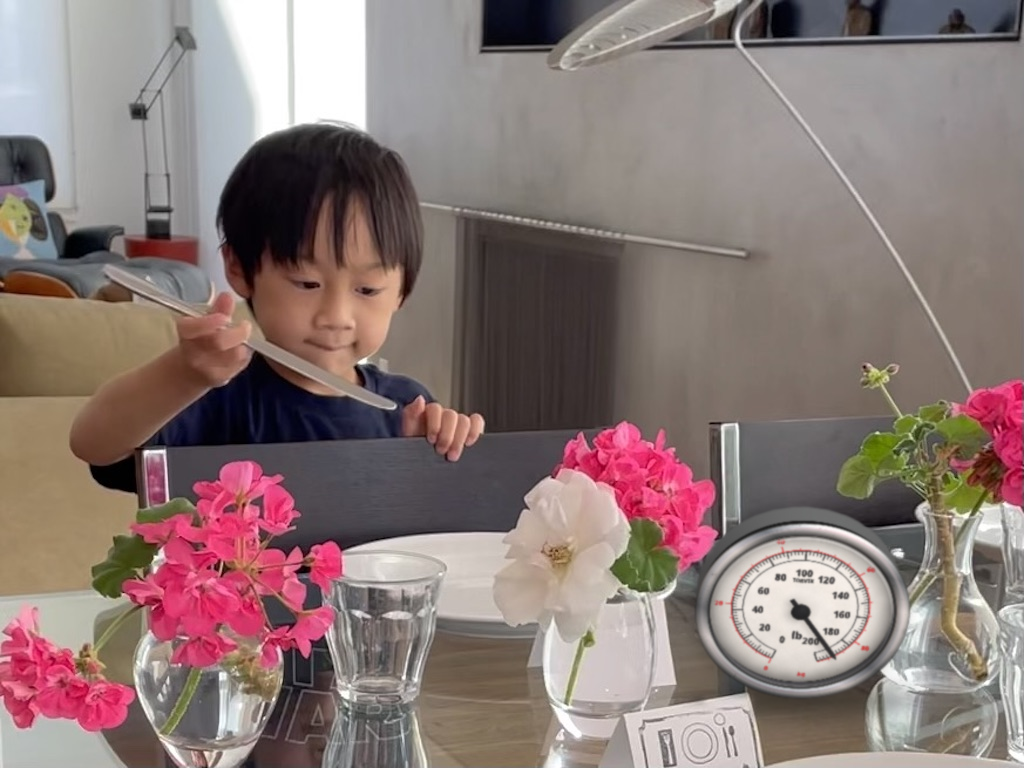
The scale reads 190 lb
